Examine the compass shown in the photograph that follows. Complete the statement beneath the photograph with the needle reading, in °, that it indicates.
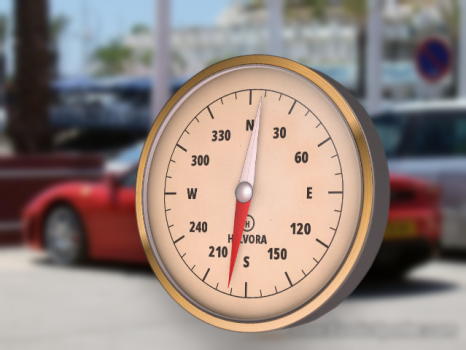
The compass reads 190 °
